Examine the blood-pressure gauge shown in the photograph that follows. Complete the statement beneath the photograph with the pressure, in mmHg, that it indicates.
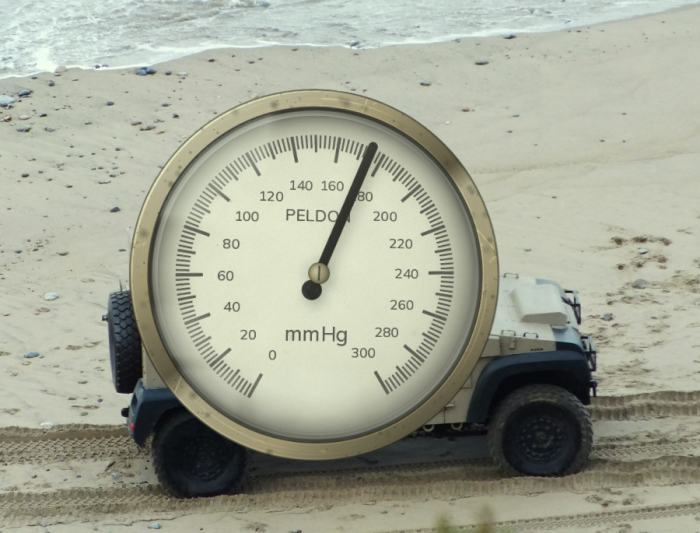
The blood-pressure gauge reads 174 mmHg
